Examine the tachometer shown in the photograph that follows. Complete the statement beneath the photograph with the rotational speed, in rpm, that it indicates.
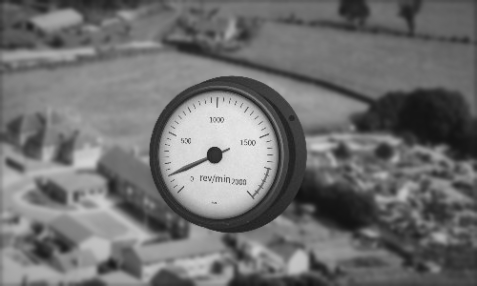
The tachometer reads 150 rpm
